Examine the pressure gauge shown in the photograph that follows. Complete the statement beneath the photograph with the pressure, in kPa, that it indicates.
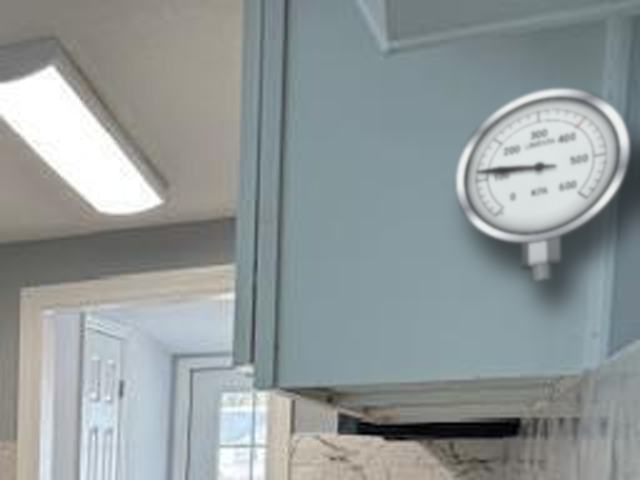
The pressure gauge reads 120 kPa
